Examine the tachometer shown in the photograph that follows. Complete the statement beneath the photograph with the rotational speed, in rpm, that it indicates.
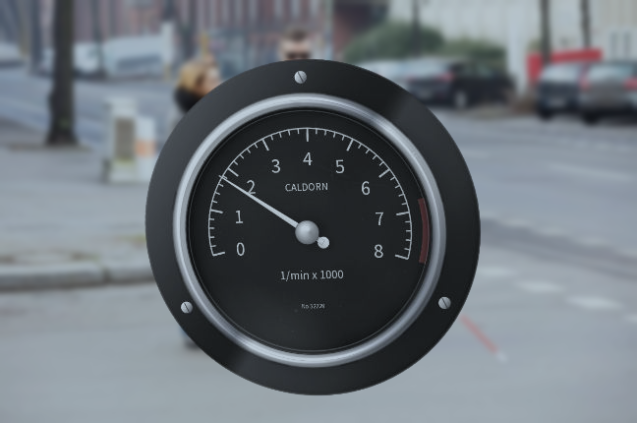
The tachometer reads 1800 rpm
